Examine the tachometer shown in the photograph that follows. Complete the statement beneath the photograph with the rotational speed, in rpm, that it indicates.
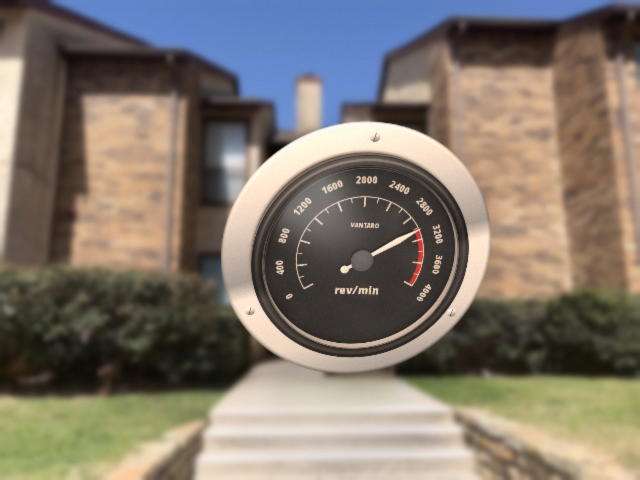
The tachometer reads 3000 rpm
